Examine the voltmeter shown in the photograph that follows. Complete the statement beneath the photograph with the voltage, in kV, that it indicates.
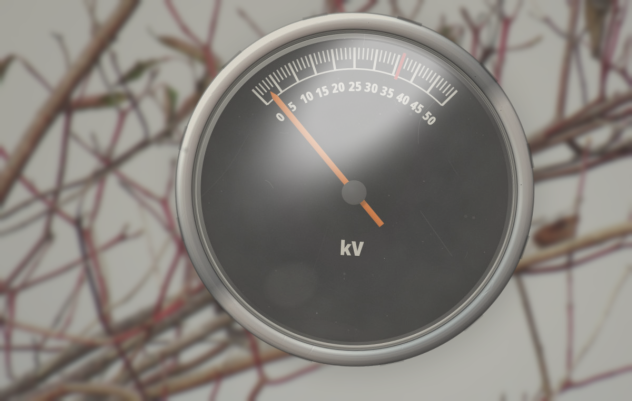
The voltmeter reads 3 kV
